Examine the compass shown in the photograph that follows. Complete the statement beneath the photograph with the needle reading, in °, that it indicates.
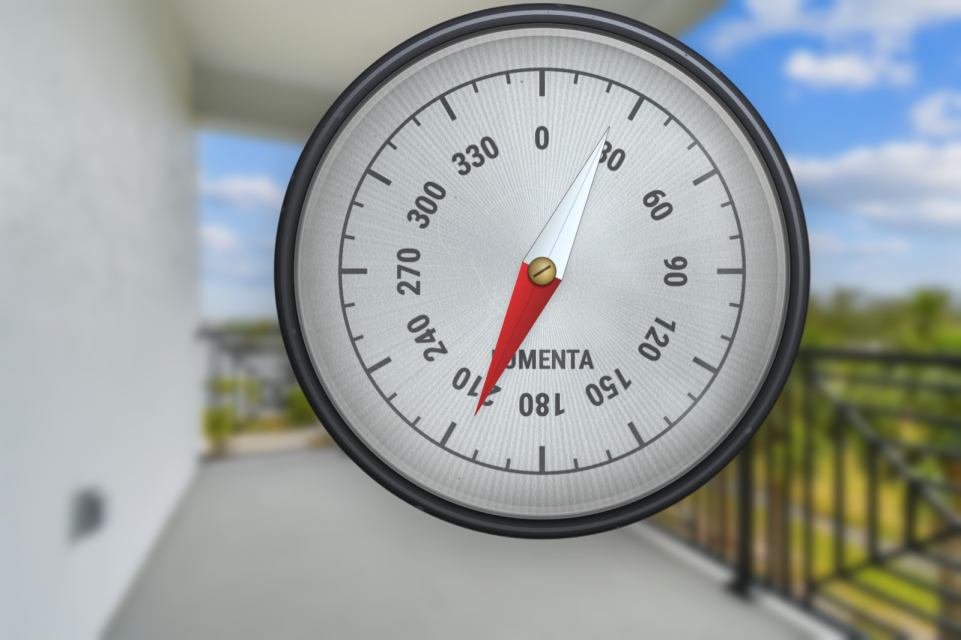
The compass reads 205 °
